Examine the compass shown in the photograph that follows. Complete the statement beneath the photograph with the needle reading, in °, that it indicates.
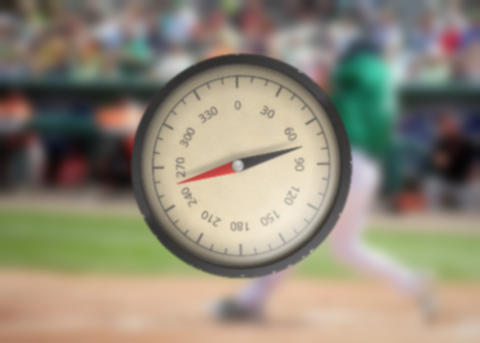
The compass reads 255 °
